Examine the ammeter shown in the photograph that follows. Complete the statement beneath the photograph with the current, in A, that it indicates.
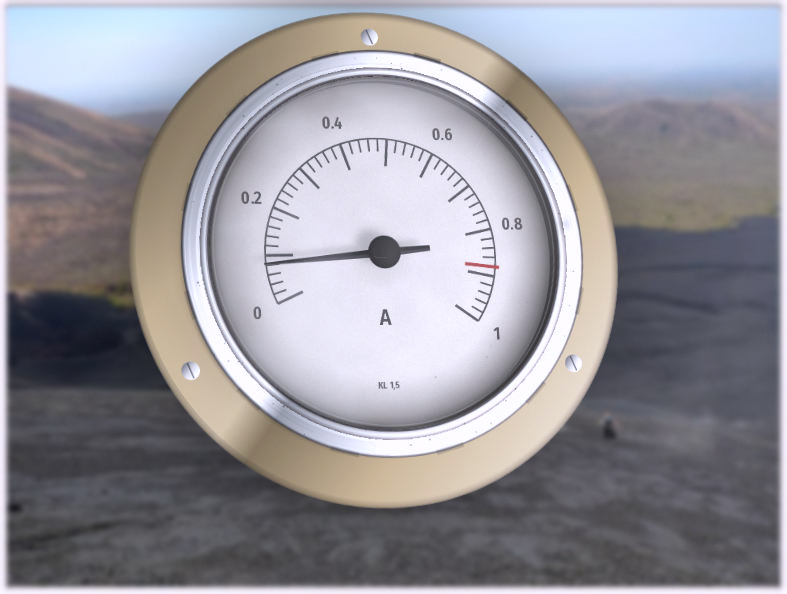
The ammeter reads 0.08 A
